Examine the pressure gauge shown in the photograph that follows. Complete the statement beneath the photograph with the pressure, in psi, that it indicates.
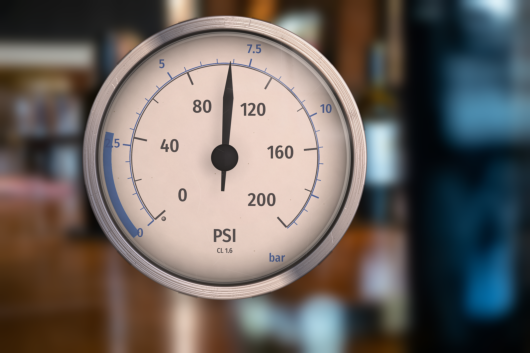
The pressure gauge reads 100 psi
